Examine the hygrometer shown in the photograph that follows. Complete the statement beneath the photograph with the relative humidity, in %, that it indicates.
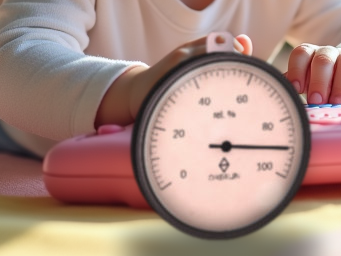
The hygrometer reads 90 %
